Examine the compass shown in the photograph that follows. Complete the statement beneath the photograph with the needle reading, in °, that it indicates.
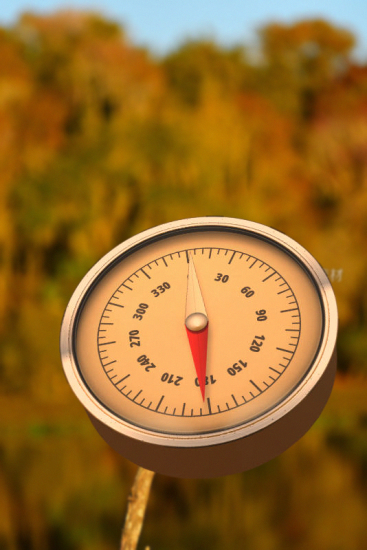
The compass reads 182.5 °
